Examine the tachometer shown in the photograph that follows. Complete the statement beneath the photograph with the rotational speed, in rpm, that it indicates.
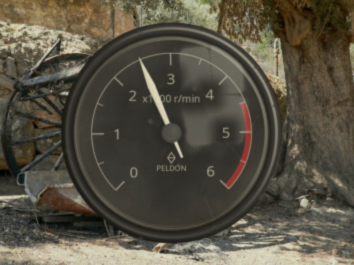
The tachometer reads 2500 rpm
